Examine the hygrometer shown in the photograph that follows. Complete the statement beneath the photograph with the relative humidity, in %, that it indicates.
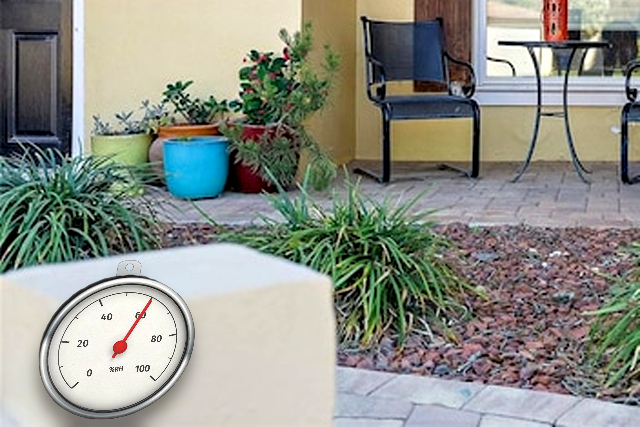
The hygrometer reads 60 %
